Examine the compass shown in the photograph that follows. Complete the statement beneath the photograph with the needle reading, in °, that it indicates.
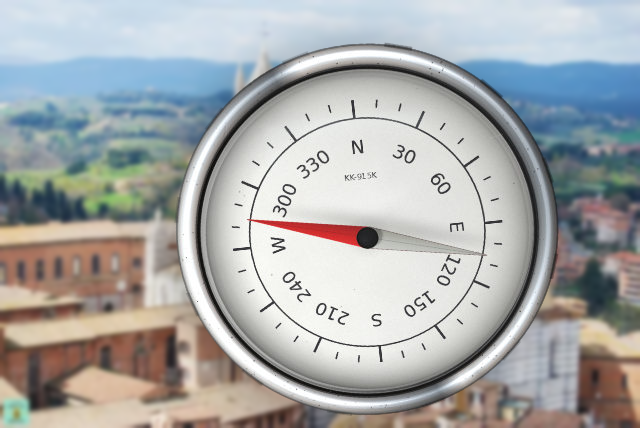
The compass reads 285 °
